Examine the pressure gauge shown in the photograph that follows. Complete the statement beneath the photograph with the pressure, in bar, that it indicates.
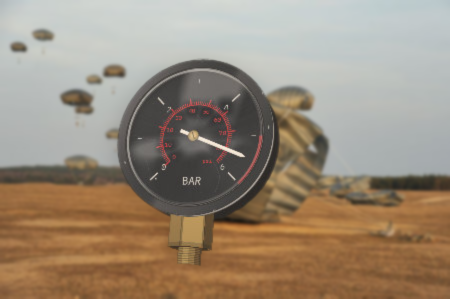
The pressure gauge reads 5.5 bar
